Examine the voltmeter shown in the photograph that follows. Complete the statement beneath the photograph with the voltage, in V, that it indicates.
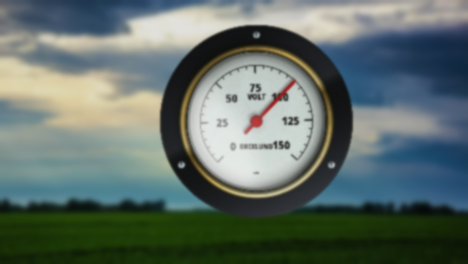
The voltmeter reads 100 V
